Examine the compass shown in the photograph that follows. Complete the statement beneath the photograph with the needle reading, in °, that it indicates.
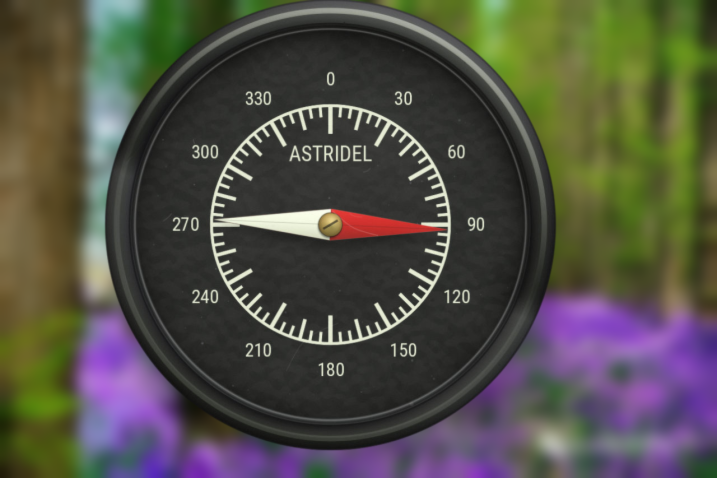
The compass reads 92.5 °
